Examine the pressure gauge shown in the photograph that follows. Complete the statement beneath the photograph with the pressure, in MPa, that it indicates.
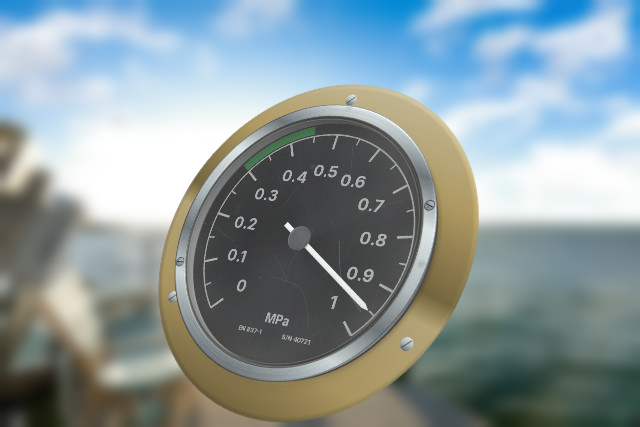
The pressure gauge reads 0.95 MPa
